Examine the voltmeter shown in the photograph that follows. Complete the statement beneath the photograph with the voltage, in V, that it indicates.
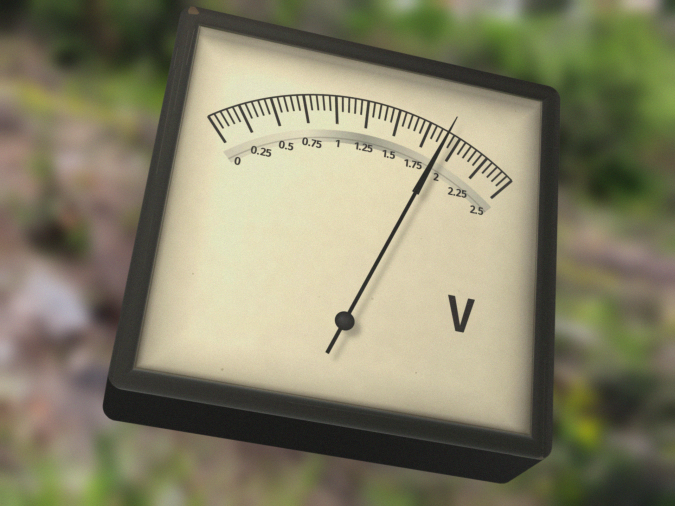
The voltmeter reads 1.9 V
